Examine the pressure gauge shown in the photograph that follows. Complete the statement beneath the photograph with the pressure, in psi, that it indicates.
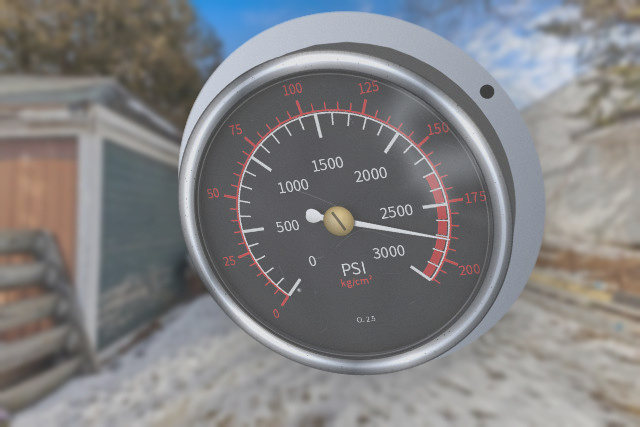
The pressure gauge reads 2700 psi
